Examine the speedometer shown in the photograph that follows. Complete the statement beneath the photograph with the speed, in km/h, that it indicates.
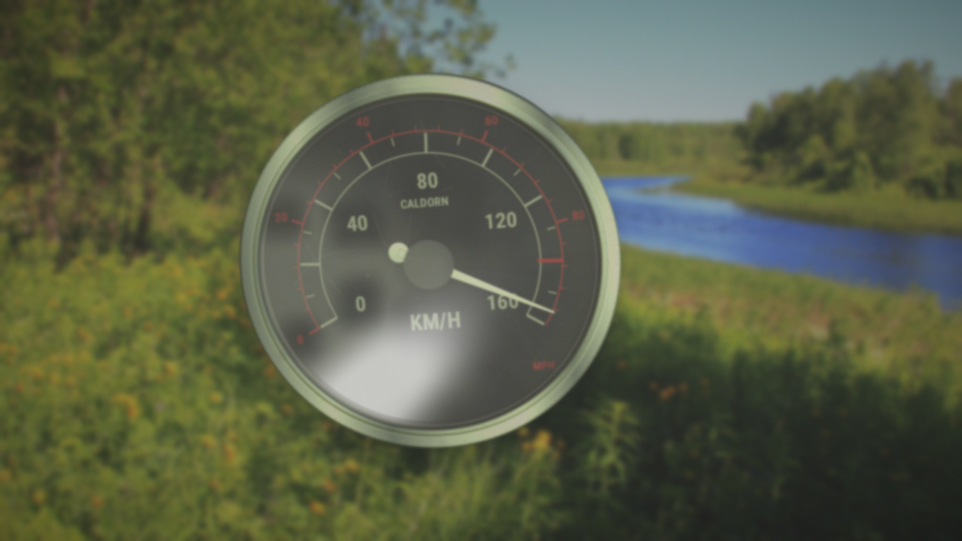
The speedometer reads 155 km/h
